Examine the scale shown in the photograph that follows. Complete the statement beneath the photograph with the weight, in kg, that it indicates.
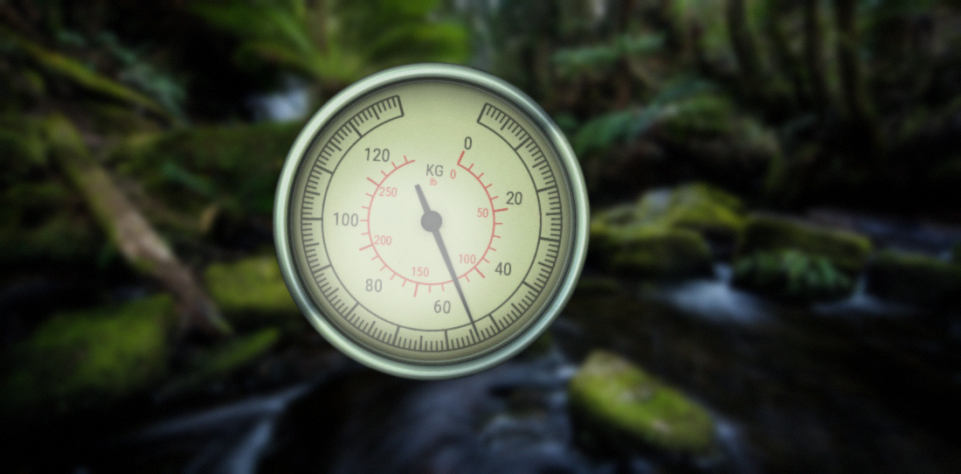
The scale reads 54 kg
